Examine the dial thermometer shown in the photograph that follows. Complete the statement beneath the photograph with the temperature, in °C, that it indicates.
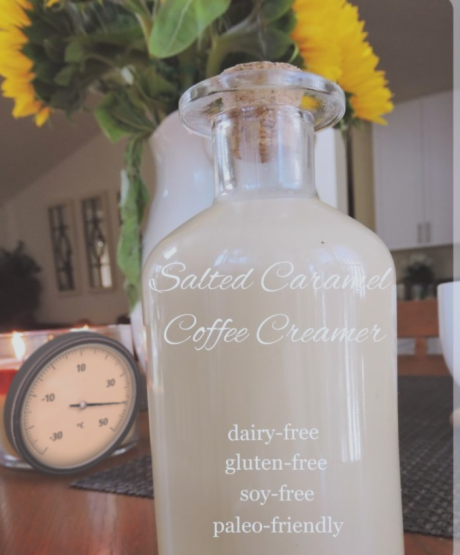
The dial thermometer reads 40 °C
